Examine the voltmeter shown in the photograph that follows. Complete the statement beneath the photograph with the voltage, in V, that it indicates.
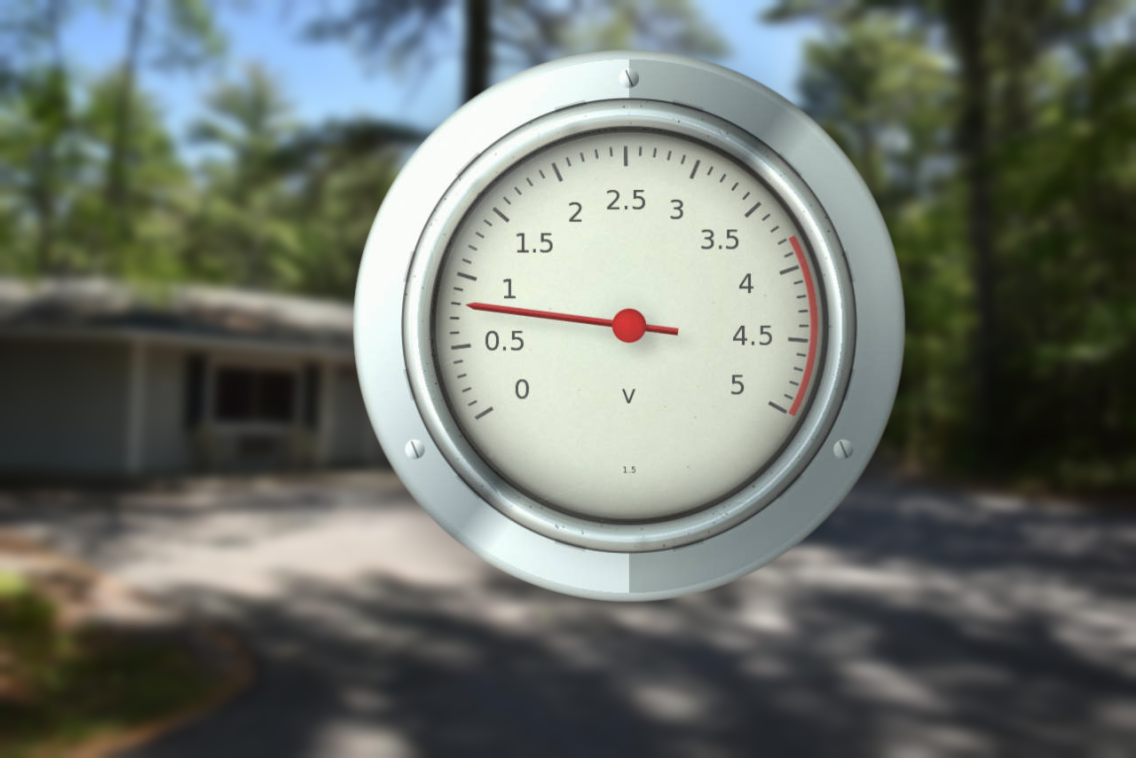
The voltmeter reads 0.8 V
